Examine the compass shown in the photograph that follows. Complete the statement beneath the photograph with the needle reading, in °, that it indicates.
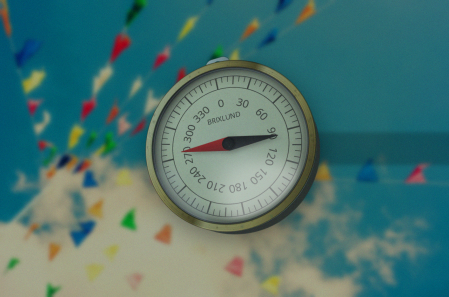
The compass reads 275 °
